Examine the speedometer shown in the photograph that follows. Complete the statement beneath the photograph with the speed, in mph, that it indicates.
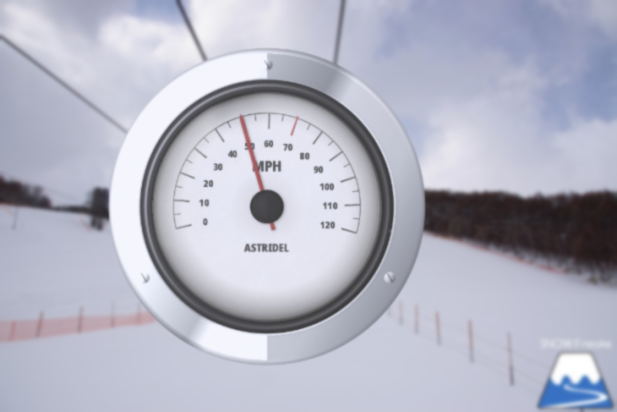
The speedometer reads 50 mph
